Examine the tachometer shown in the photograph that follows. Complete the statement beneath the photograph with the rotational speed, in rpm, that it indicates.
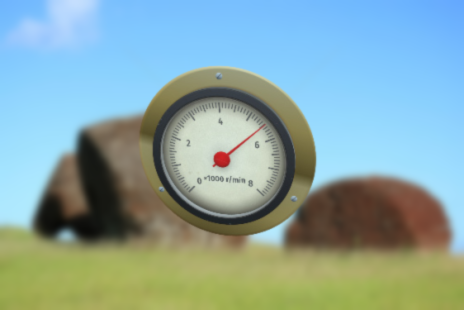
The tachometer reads 5500 rpm
